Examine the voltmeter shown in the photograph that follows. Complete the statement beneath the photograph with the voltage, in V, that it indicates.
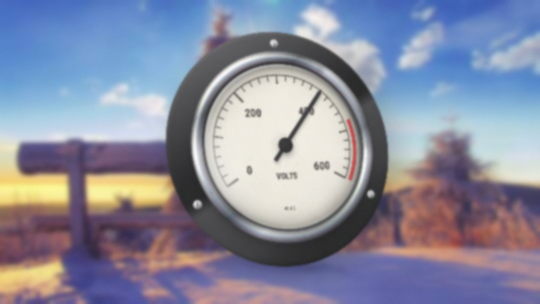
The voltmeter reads 400 V
